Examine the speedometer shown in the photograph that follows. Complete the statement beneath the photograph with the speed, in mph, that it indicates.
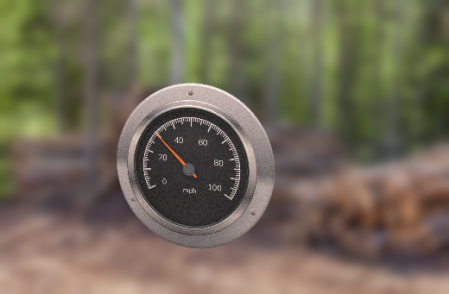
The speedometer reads 30 mph
